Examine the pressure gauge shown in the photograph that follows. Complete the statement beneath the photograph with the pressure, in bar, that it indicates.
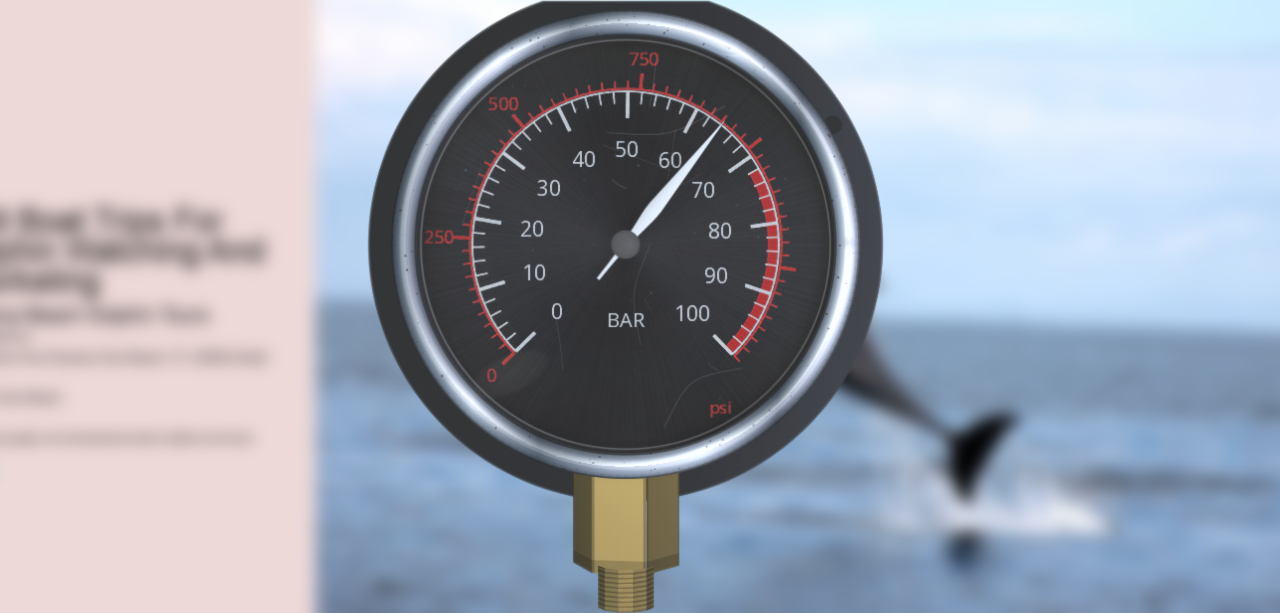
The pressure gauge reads 64 bar
